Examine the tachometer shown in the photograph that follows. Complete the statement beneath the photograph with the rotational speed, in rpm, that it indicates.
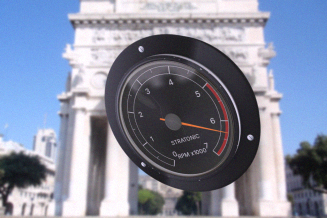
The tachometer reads 6250 rpm
